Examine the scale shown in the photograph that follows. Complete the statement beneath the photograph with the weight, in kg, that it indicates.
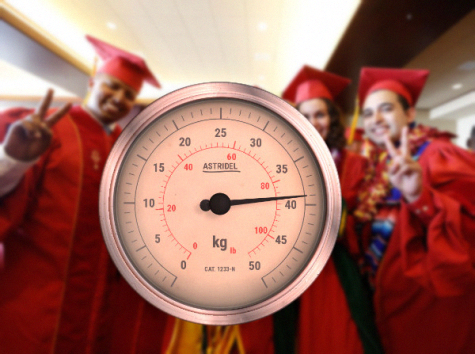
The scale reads 39 kg
